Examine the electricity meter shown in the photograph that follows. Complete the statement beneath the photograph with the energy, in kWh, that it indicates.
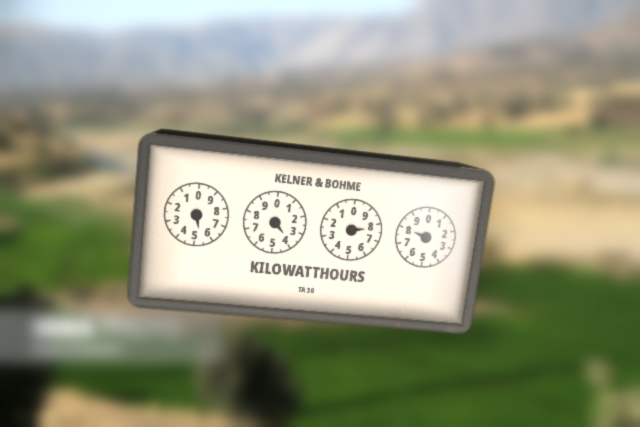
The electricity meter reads 5378 kWh
